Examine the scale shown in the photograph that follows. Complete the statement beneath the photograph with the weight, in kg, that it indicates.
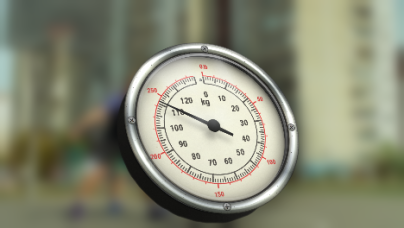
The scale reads 110 kg
